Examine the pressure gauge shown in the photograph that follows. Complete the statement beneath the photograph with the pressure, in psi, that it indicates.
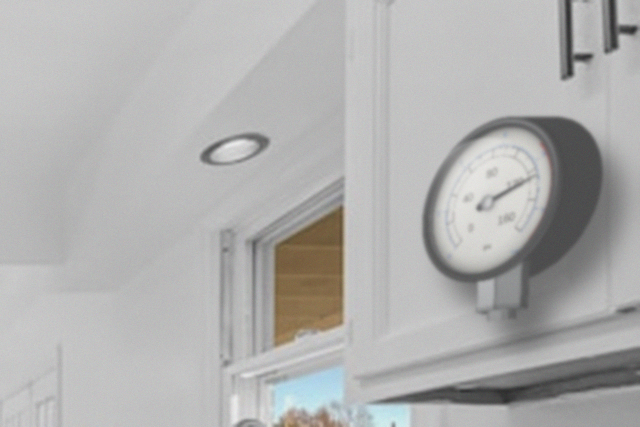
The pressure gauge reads 125 psi
